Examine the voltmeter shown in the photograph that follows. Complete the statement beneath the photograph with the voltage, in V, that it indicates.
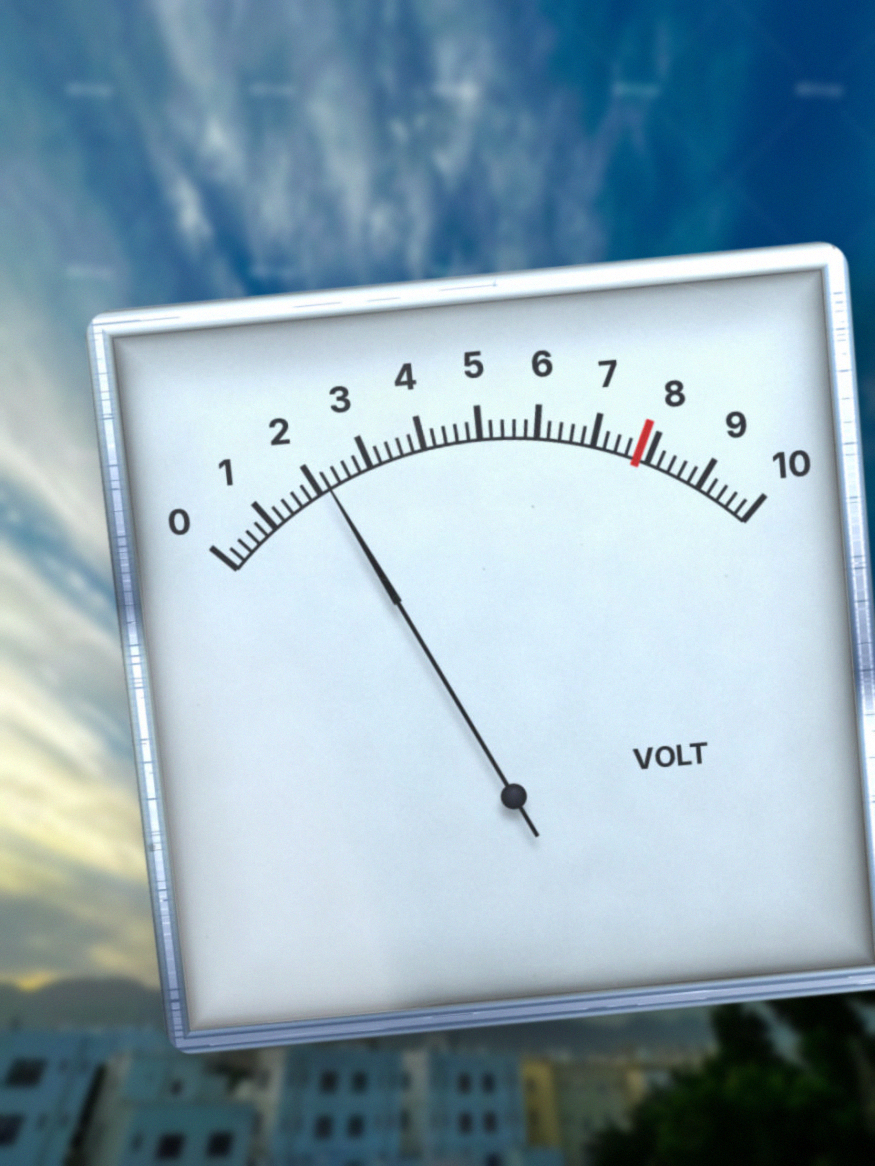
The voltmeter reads 2.2 V
